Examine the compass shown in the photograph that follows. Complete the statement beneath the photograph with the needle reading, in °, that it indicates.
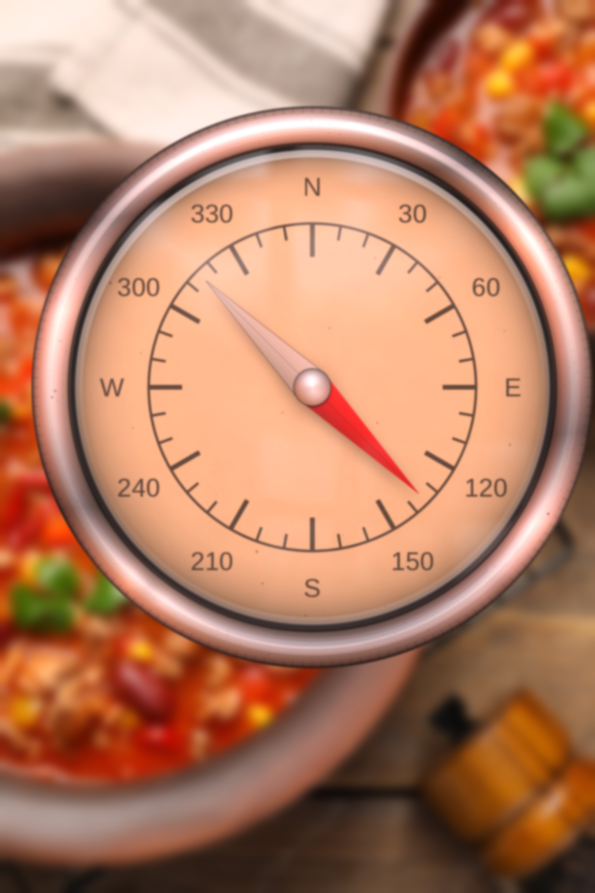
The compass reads 135 °
